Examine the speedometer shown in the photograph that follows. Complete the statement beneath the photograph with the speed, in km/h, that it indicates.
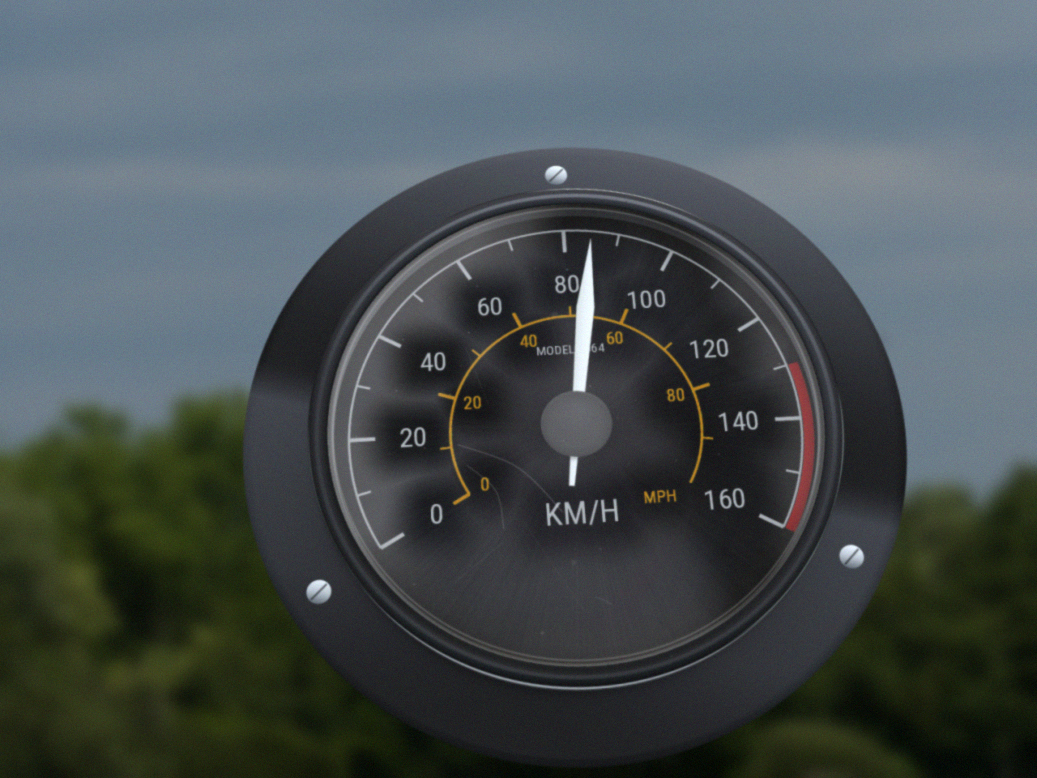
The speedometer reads 85 km/h
